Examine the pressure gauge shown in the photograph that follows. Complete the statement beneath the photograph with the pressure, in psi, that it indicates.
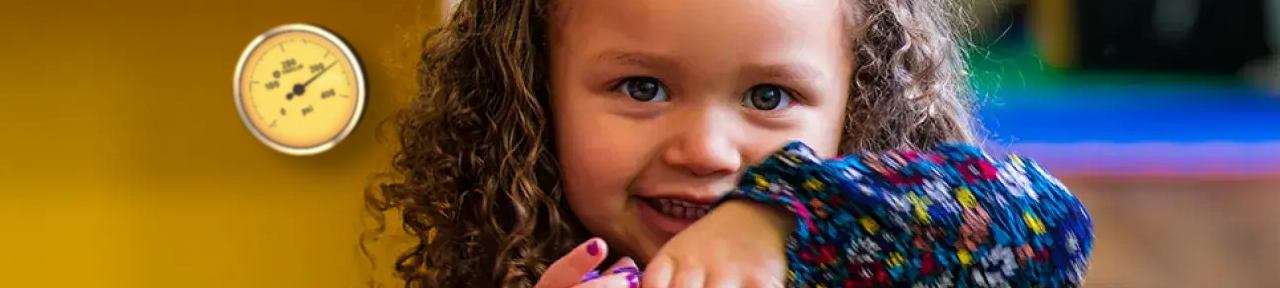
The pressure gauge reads 325 psi
